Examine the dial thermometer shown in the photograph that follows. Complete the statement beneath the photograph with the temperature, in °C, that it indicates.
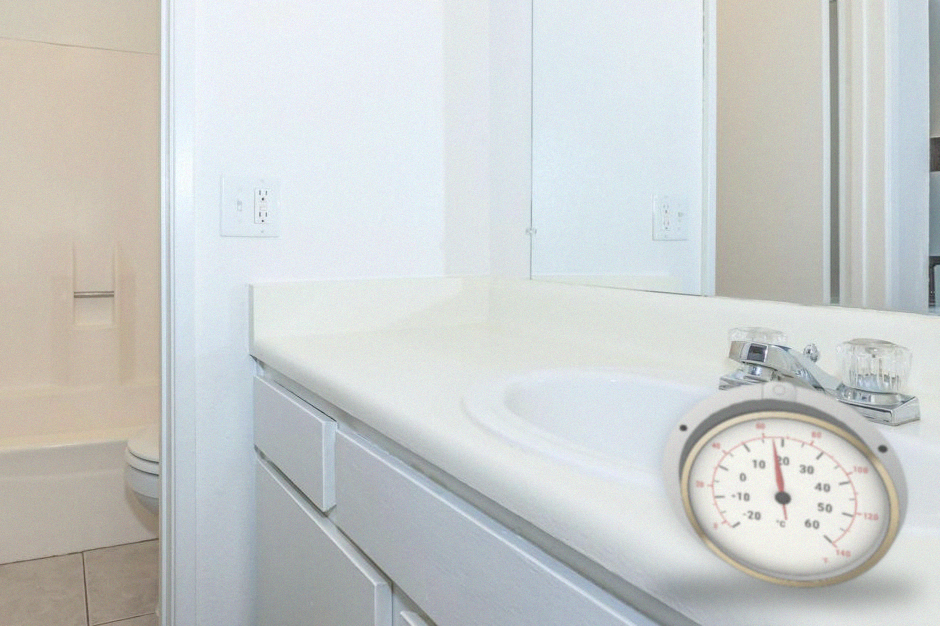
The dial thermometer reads 17.5 °C
